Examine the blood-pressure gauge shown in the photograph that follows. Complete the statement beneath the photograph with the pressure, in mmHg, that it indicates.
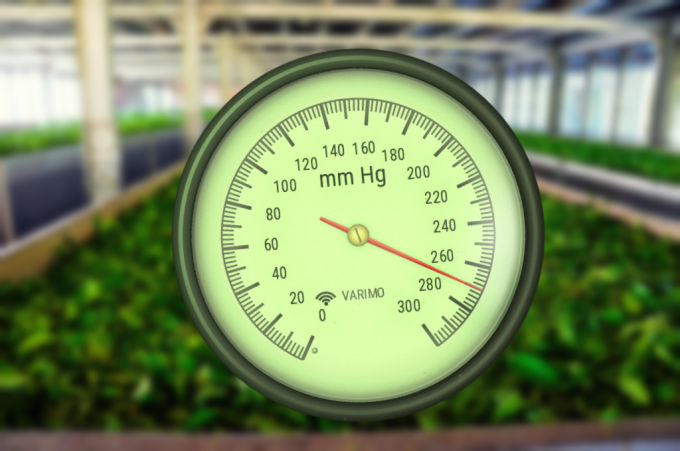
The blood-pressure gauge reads 270 mmHg
